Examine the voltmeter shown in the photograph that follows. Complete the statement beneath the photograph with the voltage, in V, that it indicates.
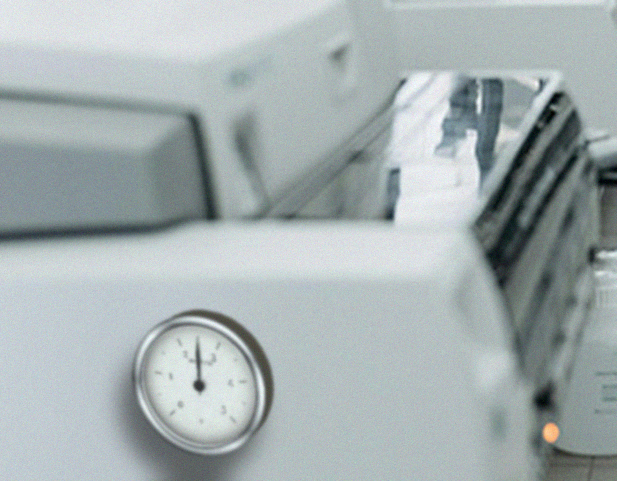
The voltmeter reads 2.5 V
